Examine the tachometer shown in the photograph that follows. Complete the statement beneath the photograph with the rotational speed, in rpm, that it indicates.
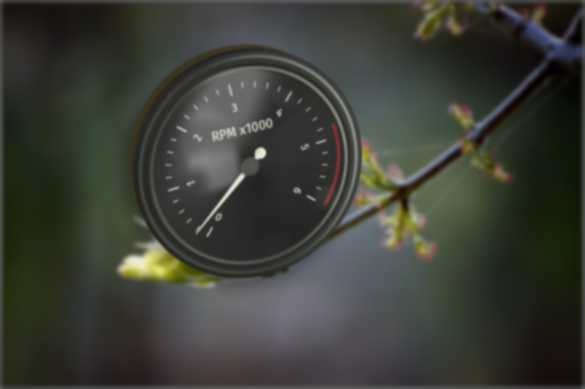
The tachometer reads 200 rpm
